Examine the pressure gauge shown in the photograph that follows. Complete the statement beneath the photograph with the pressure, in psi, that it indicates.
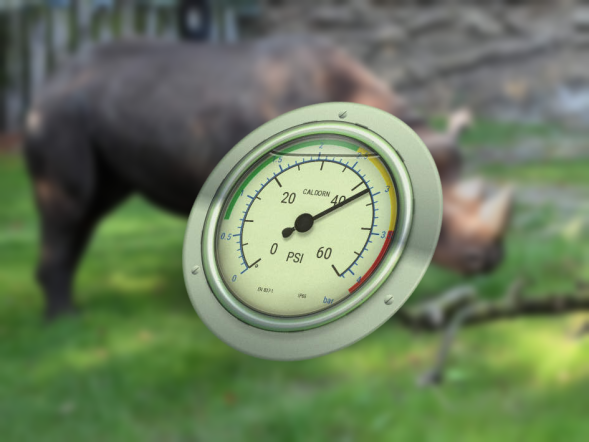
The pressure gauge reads 42.5 psi
